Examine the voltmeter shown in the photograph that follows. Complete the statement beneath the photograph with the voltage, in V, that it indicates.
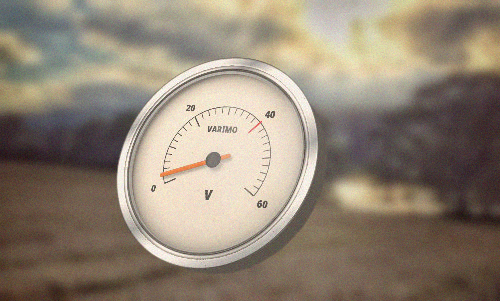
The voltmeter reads 2 V
